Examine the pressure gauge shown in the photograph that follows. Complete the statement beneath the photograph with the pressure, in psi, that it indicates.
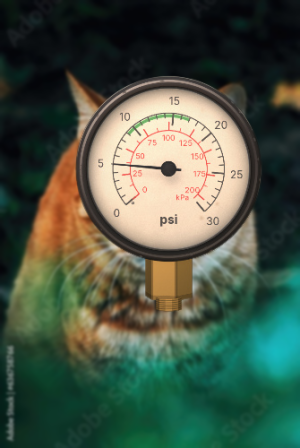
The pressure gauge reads 5 psi
